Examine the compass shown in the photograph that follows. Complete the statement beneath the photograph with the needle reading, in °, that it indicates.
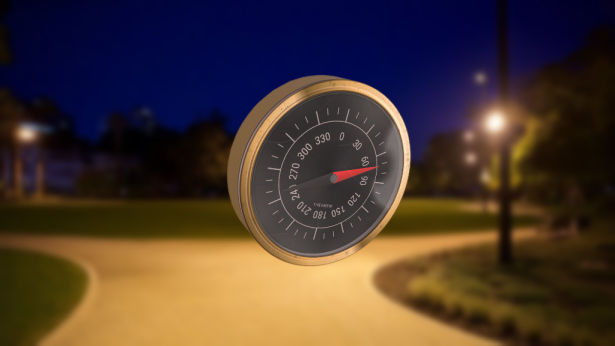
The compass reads 70 °
